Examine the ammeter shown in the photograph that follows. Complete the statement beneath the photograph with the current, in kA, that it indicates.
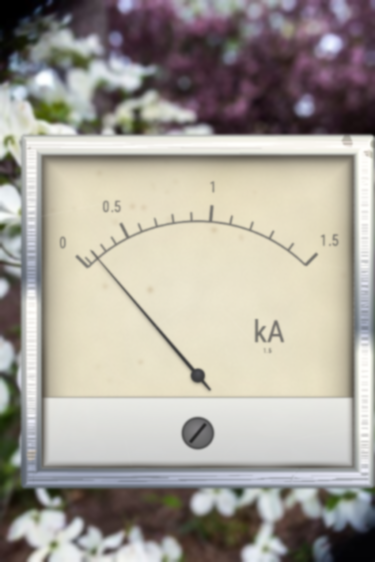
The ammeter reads 0.2 kA
